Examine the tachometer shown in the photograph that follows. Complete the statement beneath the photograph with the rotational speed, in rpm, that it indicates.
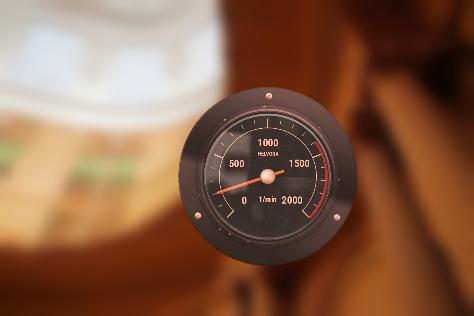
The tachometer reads 200 rpm
